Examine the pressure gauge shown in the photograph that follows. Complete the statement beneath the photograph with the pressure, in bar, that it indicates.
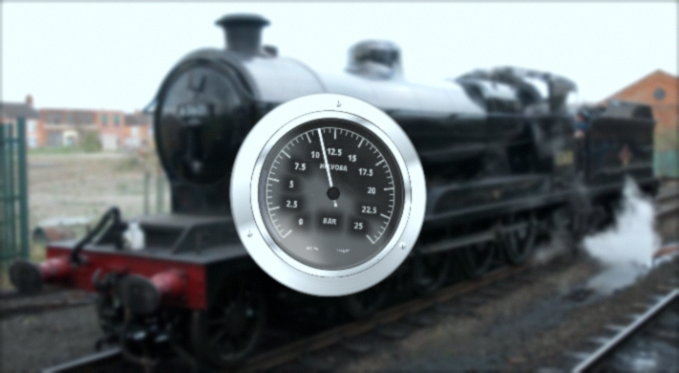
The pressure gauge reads 11 bar
